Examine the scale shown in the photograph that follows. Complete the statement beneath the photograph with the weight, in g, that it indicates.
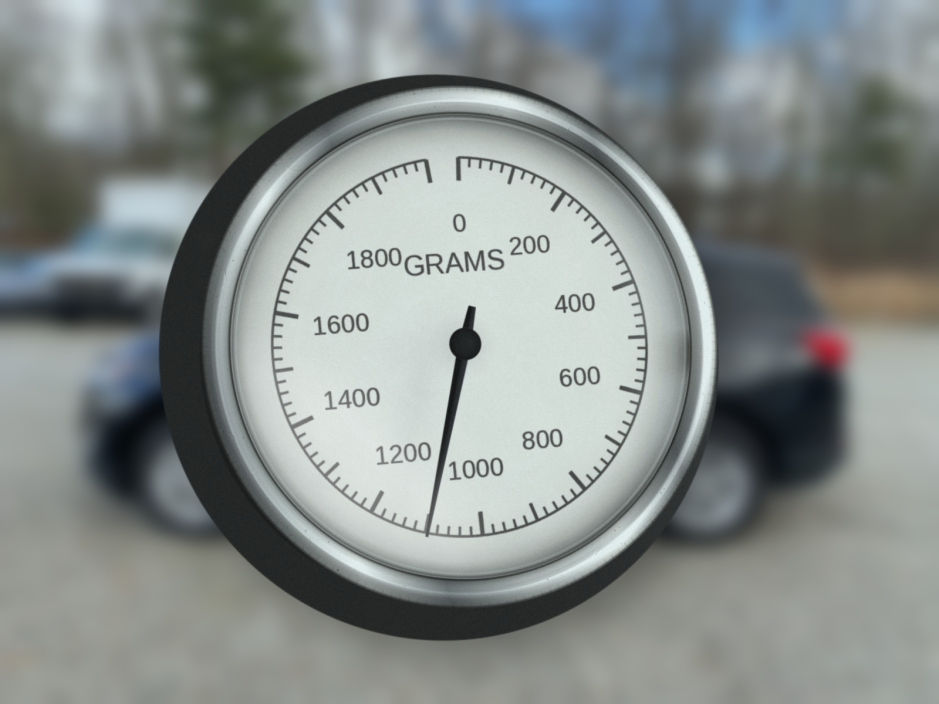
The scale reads 1100 g
